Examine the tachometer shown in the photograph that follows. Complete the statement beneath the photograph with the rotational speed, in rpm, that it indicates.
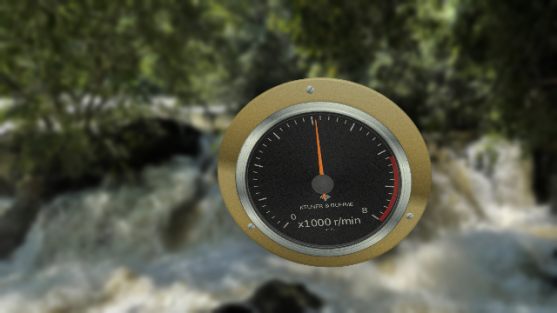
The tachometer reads 4100 rpm
